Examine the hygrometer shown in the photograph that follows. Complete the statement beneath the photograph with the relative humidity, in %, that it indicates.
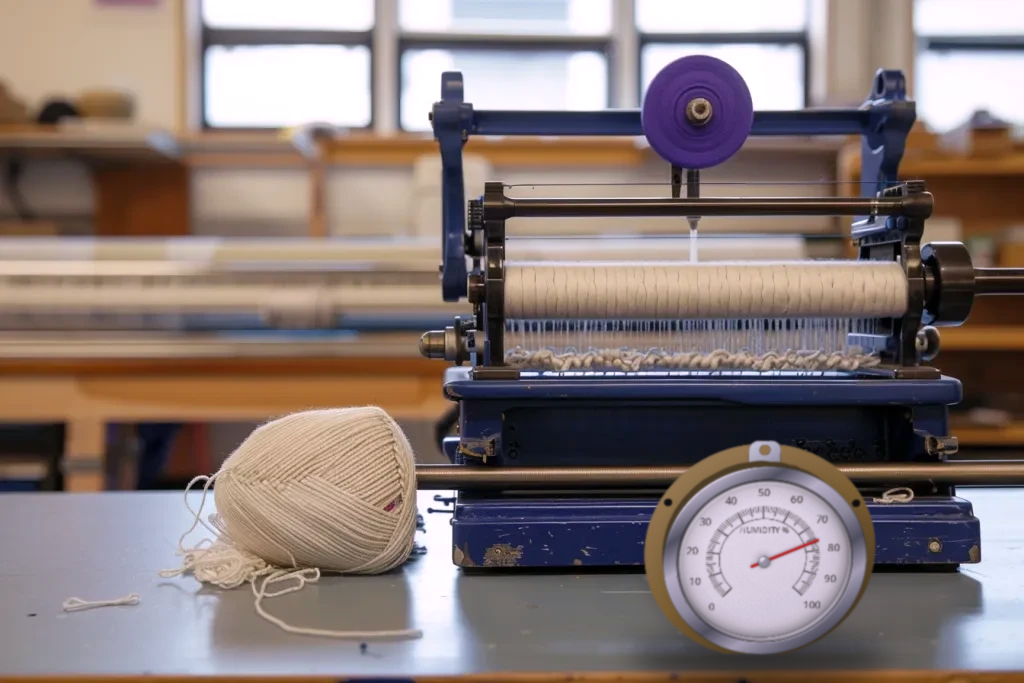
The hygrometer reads 75 %
